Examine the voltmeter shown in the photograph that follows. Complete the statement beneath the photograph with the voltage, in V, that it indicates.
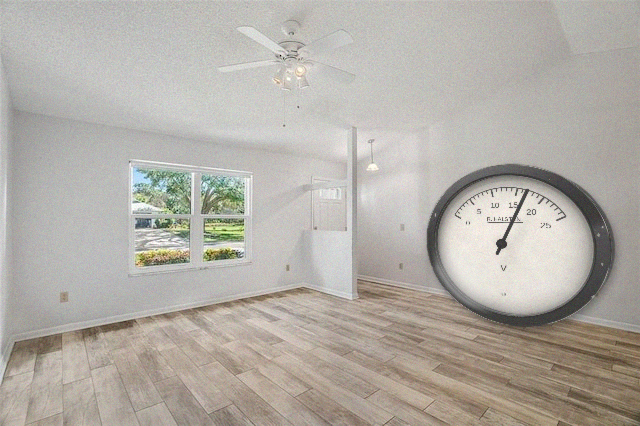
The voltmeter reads 17 V
